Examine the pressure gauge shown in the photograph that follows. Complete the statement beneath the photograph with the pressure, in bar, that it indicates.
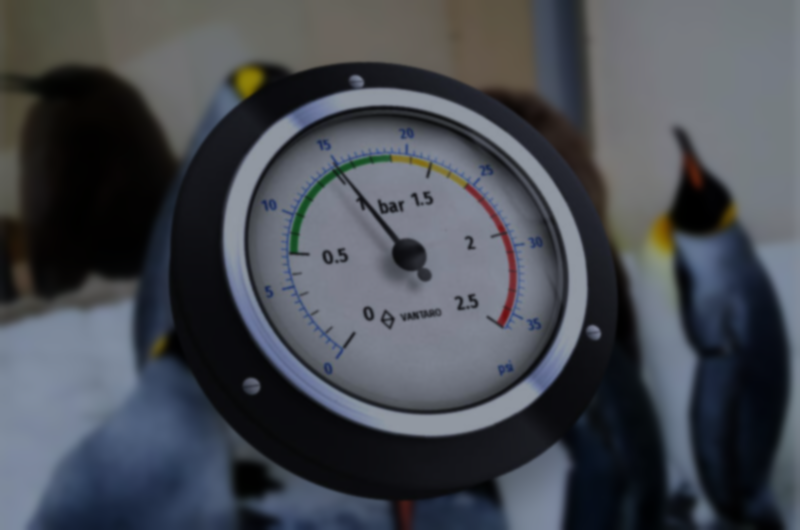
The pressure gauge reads 1 bar
